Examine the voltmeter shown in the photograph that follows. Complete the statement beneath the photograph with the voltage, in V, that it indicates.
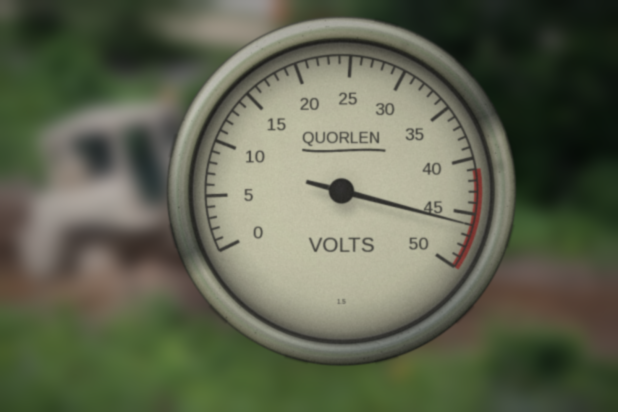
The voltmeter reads 46 V
